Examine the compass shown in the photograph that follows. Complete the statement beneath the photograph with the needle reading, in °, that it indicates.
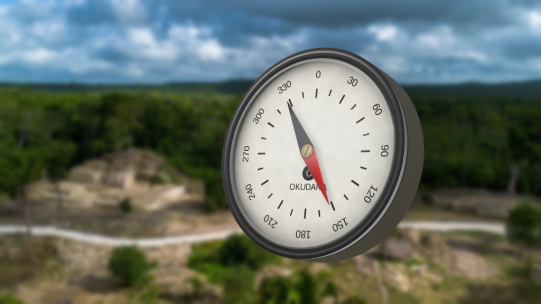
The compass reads 150 °
